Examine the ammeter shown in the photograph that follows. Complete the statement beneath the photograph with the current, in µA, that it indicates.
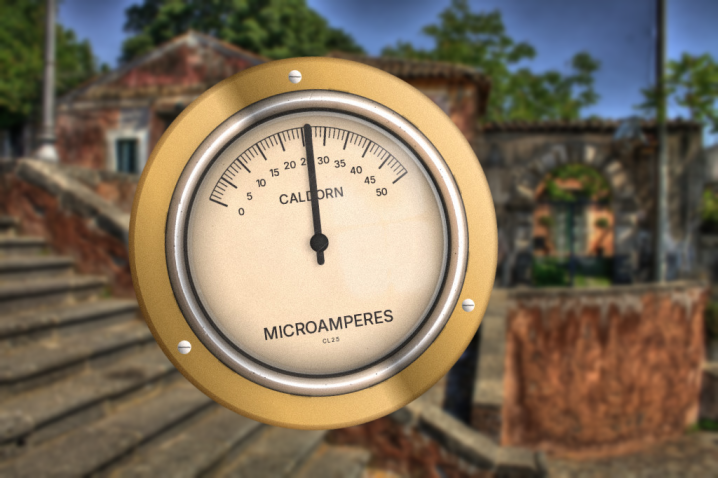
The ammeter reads 26 µA
